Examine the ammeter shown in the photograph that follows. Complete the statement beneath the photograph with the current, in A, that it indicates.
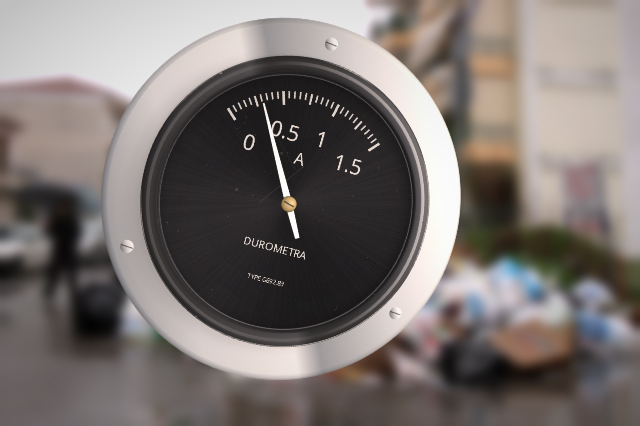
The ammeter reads 0.3 A
